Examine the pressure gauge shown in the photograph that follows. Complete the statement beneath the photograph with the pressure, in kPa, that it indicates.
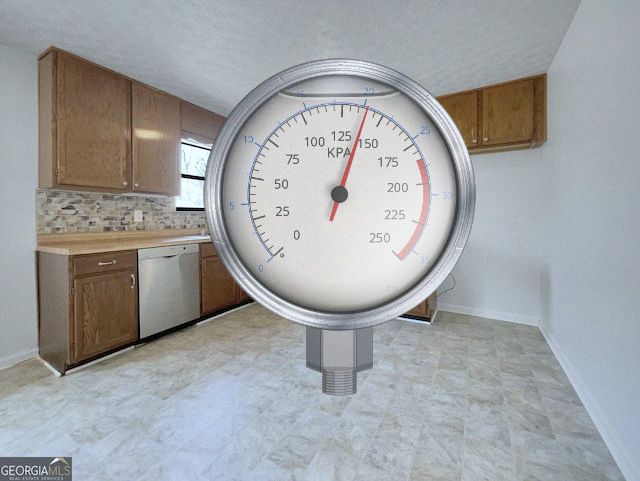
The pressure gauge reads 140 kPa
